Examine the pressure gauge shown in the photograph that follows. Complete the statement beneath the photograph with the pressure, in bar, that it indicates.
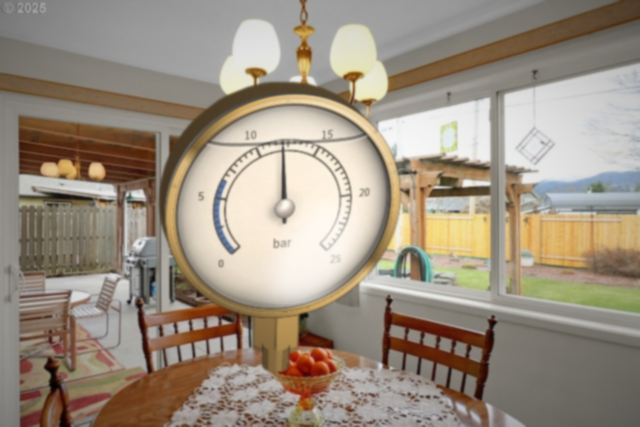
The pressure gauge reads 12 bar
